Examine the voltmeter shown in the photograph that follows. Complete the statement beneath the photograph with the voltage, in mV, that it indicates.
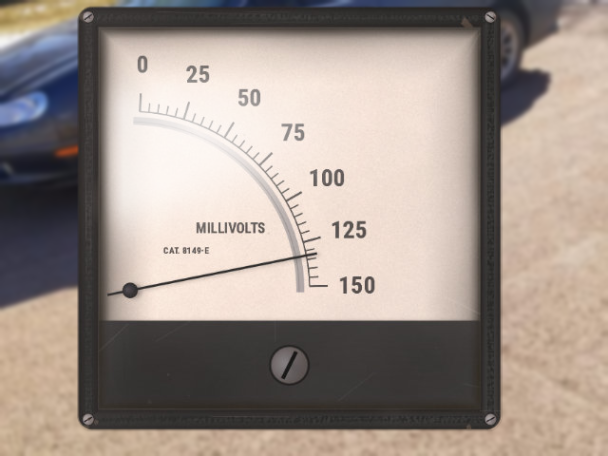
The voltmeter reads 132.5 mV
